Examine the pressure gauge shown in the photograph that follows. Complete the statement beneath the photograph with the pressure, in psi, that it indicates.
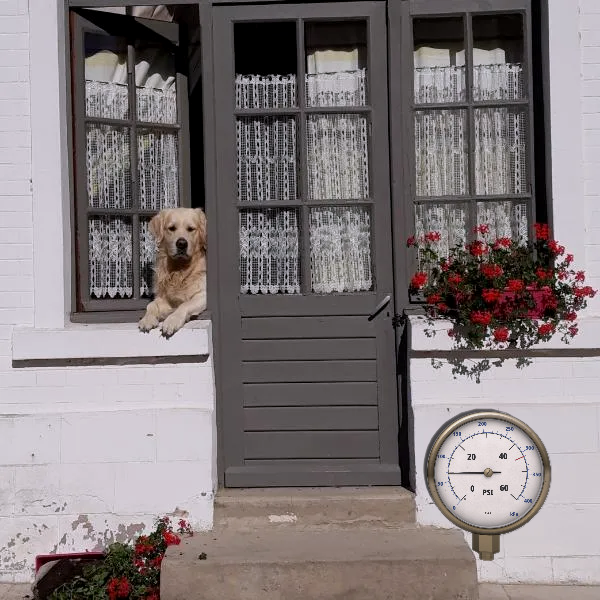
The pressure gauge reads 10 psi
